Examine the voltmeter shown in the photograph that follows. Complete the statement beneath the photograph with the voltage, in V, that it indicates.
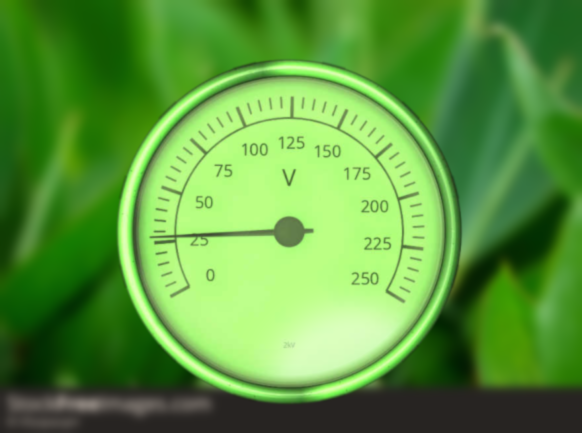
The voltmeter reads 27.5 V
